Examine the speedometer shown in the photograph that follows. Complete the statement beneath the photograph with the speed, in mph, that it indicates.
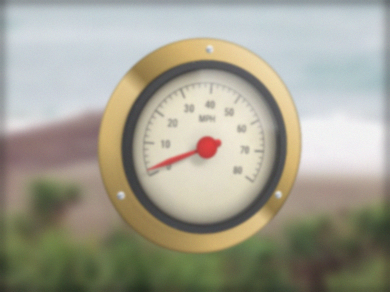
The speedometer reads 2 mph
